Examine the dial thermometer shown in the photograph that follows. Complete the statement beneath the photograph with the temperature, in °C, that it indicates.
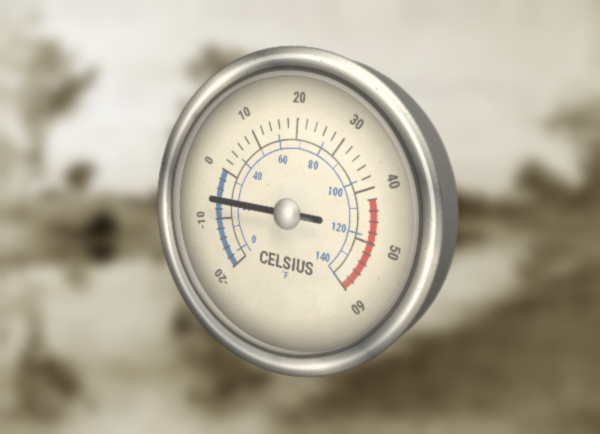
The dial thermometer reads -6 °C
